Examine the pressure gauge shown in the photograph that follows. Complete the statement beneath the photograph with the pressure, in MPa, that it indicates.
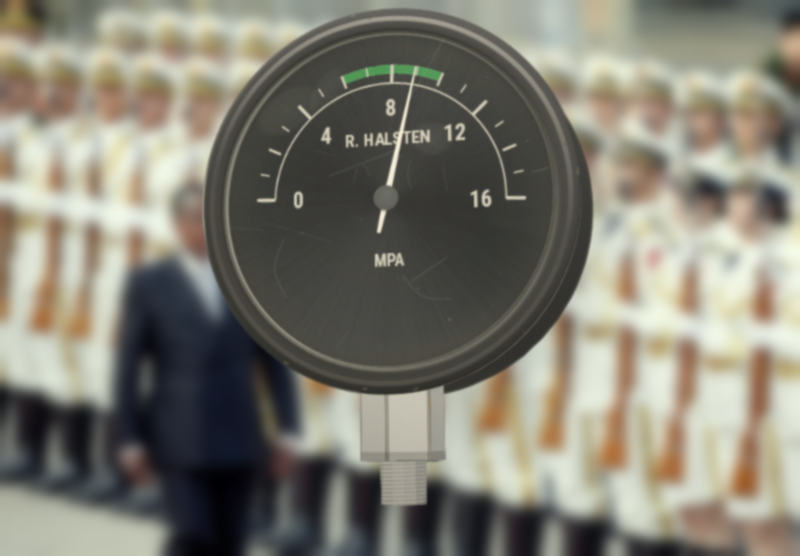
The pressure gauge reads 9 MPa
